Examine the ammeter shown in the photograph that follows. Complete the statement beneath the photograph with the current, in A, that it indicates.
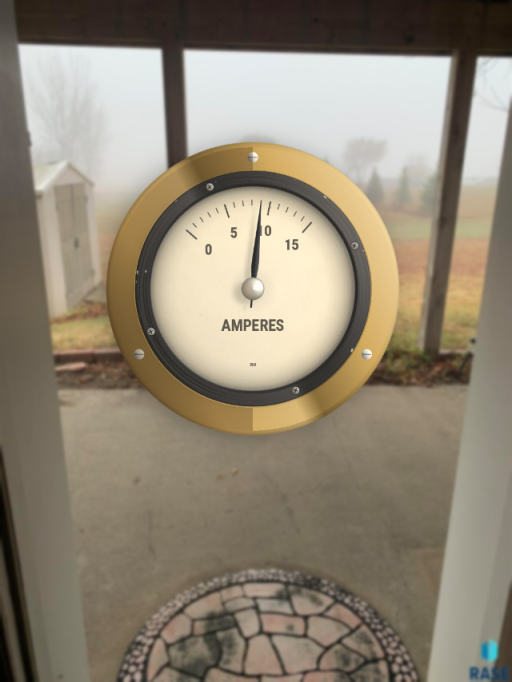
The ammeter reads 9 A
